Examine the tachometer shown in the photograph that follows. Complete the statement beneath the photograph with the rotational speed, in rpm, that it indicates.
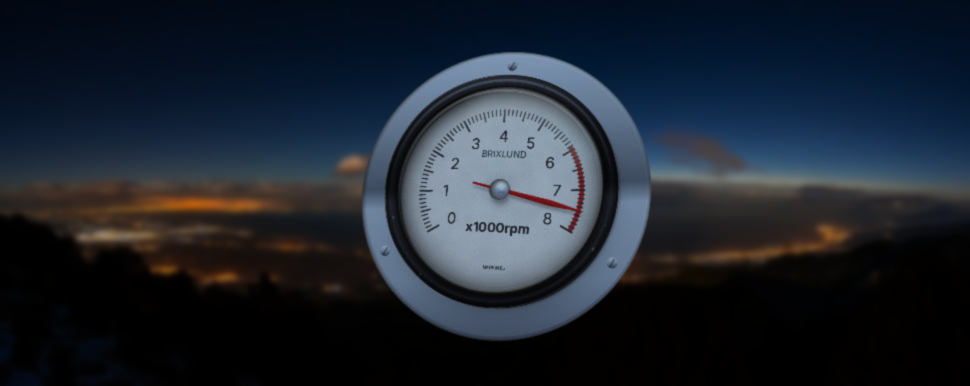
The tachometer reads 7500 rpm
